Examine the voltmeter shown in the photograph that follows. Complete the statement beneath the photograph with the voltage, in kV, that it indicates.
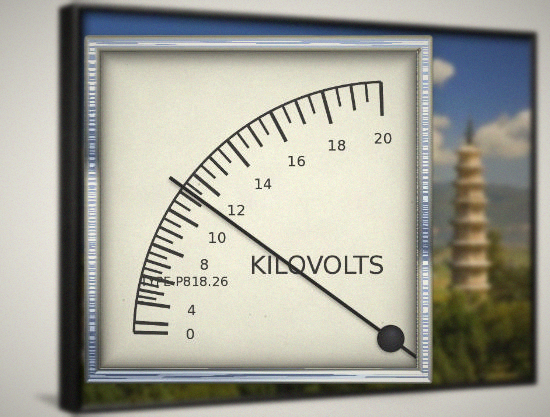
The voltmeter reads 11.25 kV
